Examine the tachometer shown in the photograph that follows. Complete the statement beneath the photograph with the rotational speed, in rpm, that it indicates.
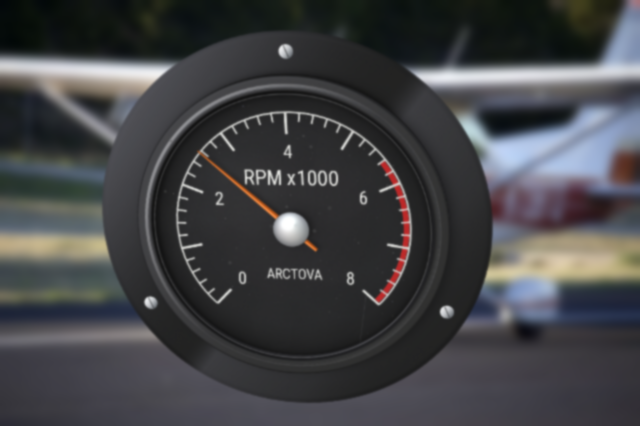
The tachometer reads 2600 rpm
